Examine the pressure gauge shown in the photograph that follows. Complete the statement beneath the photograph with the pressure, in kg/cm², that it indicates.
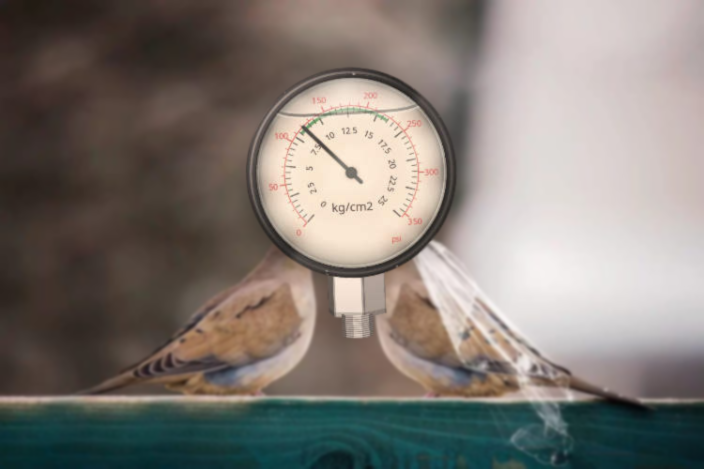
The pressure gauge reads 8.5 kg/cm²
